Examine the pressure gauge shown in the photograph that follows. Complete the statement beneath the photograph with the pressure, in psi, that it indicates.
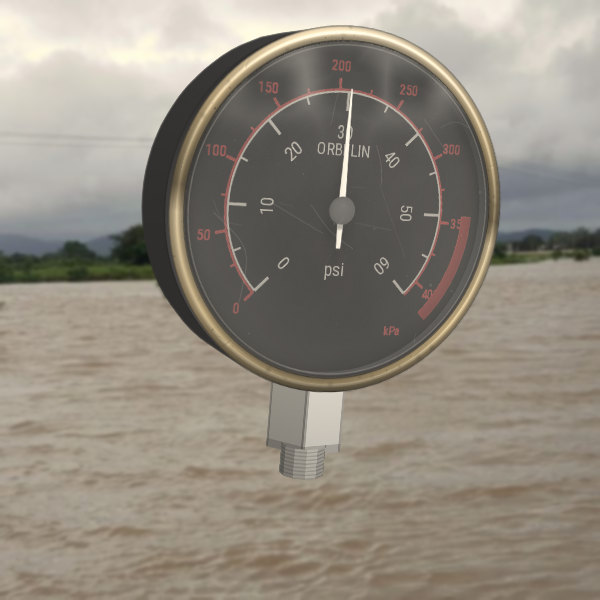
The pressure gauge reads 30 psi
